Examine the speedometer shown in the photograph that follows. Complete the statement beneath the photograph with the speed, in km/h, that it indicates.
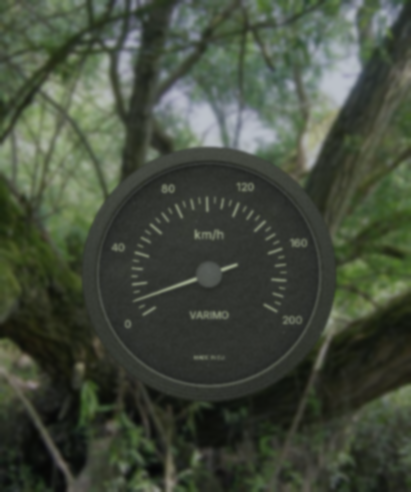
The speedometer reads 10 km/h
